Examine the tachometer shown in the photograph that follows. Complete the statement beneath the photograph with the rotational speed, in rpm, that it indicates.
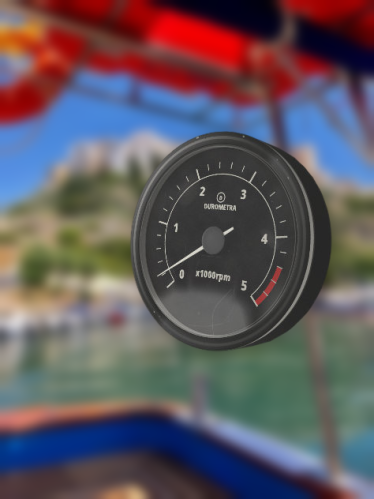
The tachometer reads 200 rpm
